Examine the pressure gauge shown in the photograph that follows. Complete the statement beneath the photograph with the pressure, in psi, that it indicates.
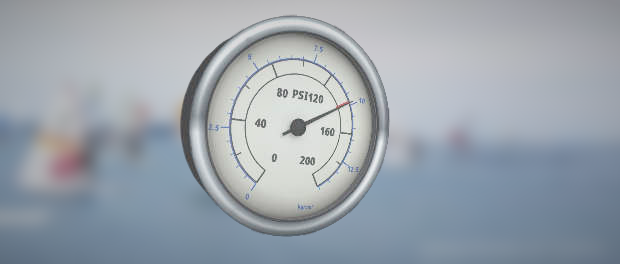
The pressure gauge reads 140 psi
